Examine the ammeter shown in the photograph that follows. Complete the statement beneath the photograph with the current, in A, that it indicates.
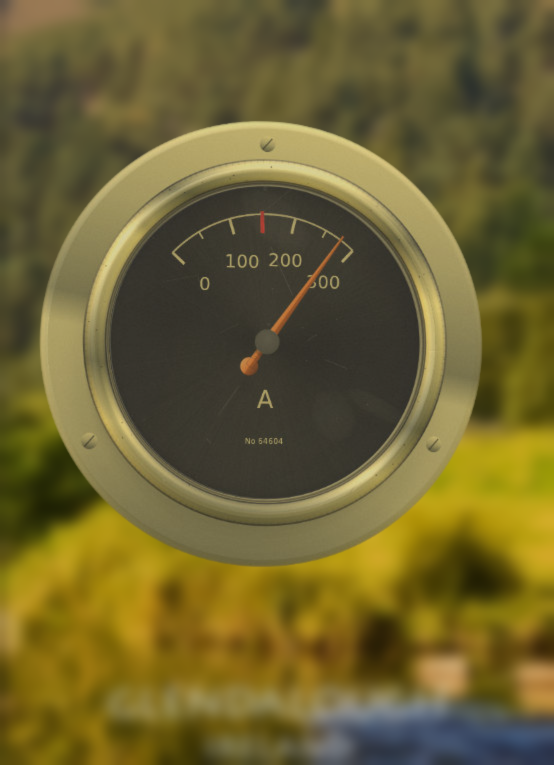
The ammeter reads 275 A
